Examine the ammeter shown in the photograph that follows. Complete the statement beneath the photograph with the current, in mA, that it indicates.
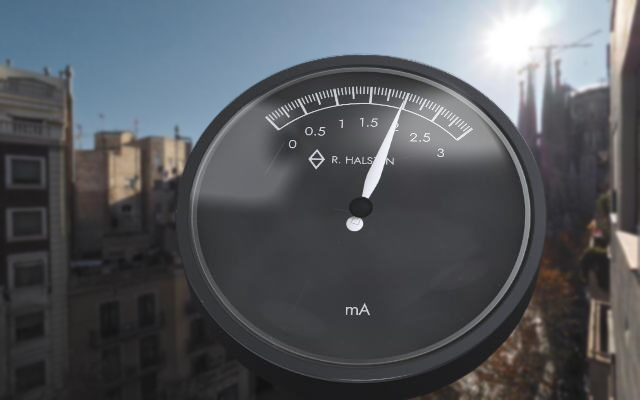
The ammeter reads 2 mA
